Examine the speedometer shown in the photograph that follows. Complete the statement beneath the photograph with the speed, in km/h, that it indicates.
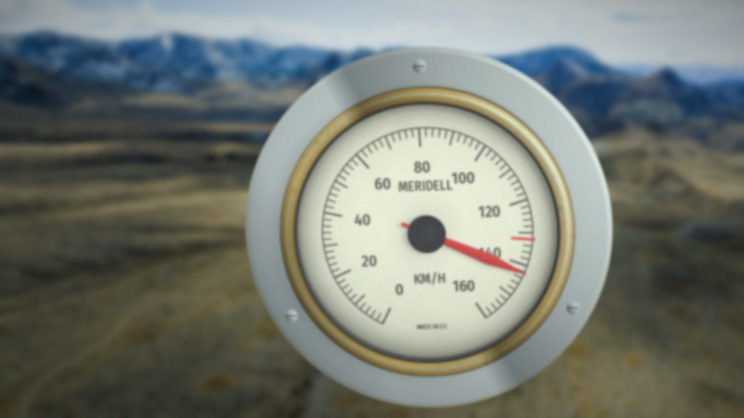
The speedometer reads 142 km/h
